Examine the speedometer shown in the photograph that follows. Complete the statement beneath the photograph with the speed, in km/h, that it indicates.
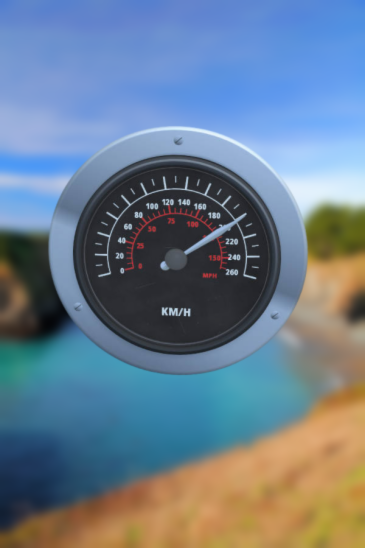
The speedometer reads 200 km/h
